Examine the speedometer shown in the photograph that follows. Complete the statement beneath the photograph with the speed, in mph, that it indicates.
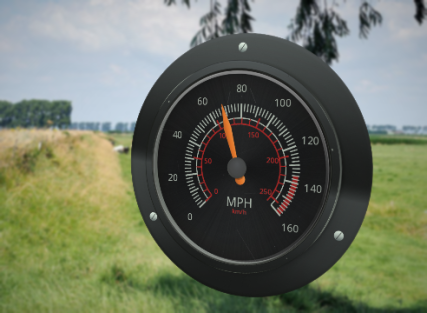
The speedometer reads 70 mph
